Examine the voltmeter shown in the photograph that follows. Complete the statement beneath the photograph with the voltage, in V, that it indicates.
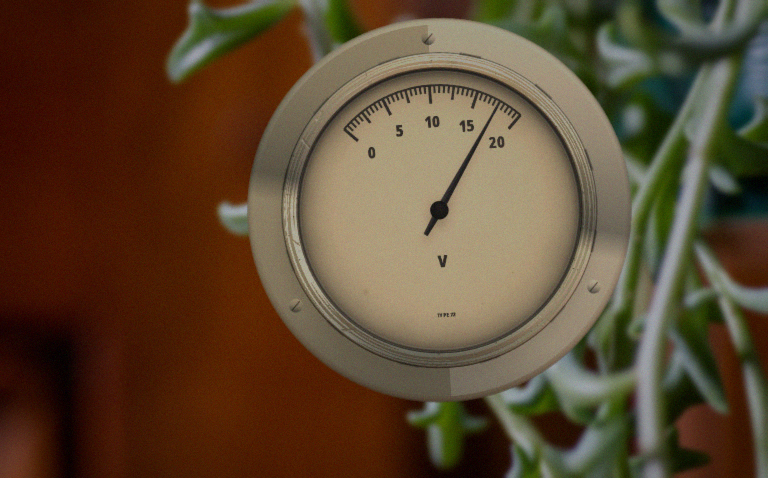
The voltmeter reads 17.5 V
